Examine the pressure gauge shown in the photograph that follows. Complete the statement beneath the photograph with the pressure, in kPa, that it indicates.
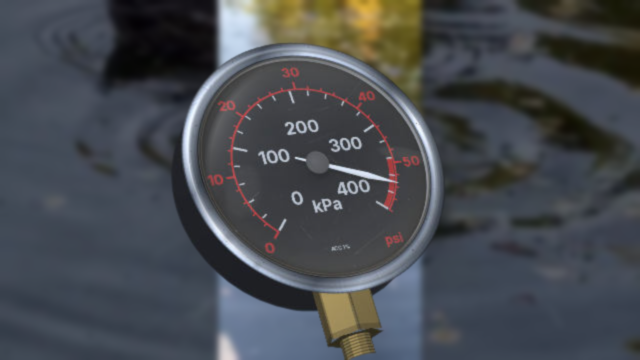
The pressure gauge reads 370 kPa
